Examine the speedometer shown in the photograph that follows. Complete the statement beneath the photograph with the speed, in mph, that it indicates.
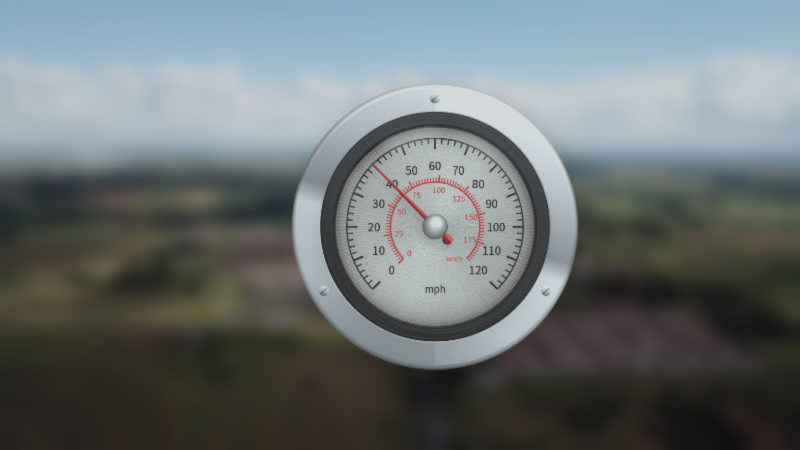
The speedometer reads 40 mph
